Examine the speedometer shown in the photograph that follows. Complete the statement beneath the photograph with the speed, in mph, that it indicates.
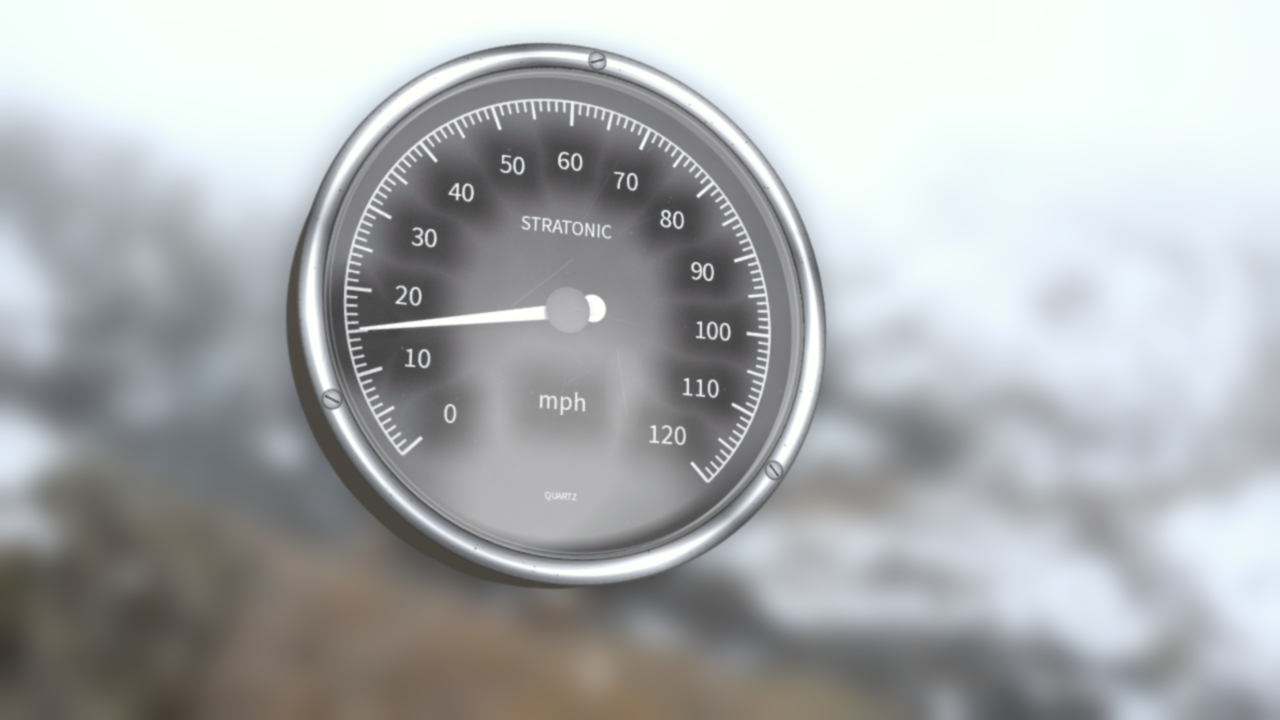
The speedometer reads 15 mph
